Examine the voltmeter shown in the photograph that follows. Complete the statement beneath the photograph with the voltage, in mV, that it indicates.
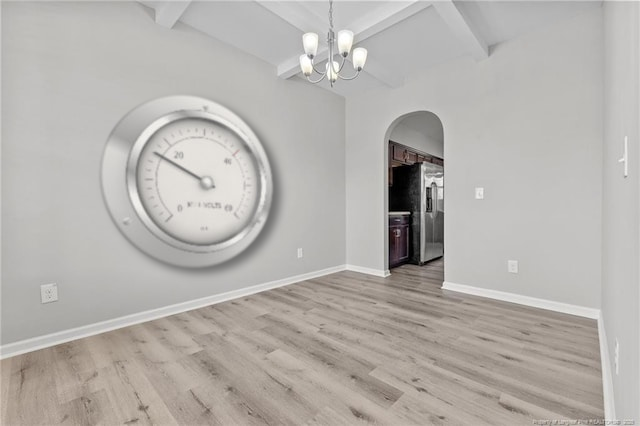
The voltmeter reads 16 mV
